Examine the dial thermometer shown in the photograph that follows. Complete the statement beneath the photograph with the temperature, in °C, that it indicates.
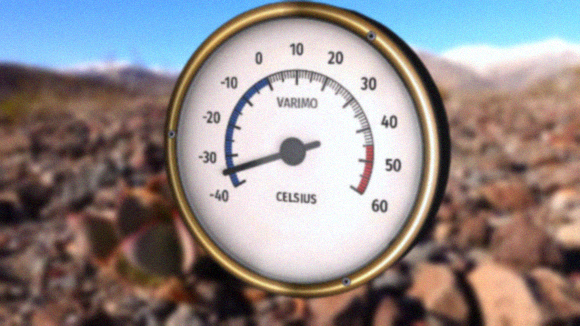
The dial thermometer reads -35 °C
